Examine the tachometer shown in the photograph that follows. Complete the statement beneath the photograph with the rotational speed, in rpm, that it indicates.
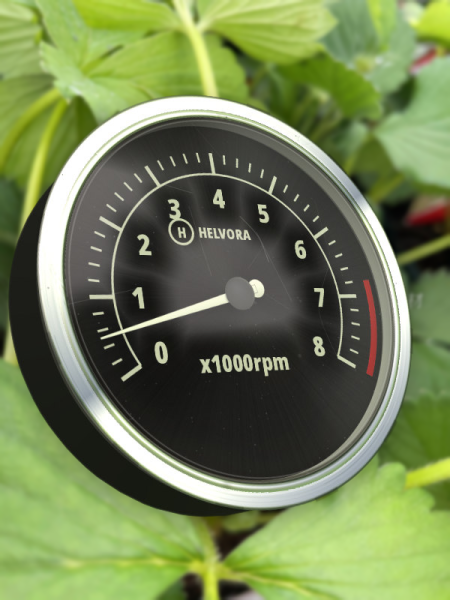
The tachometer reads 500 rpm
